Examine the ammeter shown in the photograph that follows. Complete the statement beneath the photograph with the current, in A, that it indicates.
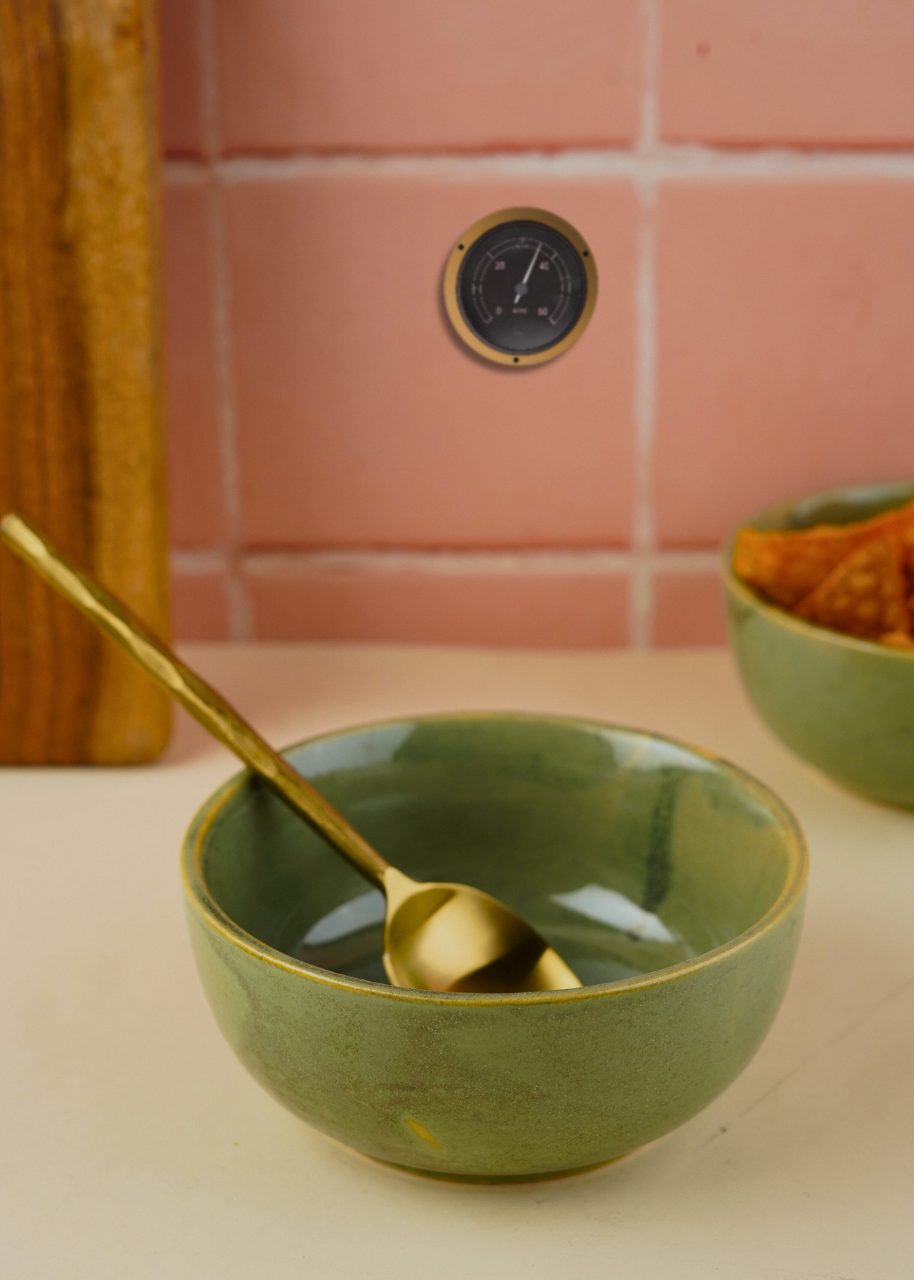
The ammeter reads 35 A
